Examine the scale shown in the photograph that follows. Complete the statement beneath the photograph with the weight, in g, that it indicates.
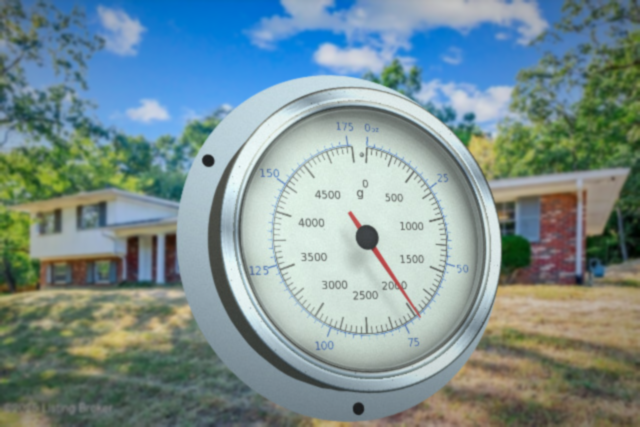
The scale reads 2000 g
